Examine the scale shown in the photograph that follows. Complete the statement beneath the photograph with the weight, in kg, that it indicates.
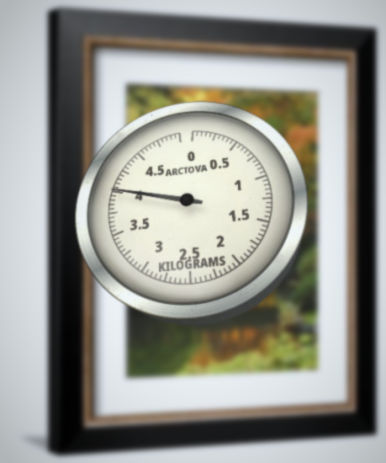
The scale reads 4 kg
